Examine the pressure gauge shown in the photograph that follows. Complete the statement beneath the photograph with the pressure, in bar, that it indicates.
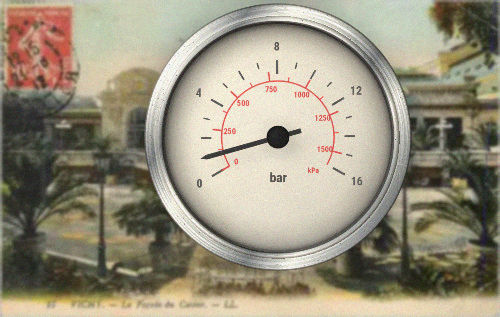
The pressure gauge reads 1 bar
